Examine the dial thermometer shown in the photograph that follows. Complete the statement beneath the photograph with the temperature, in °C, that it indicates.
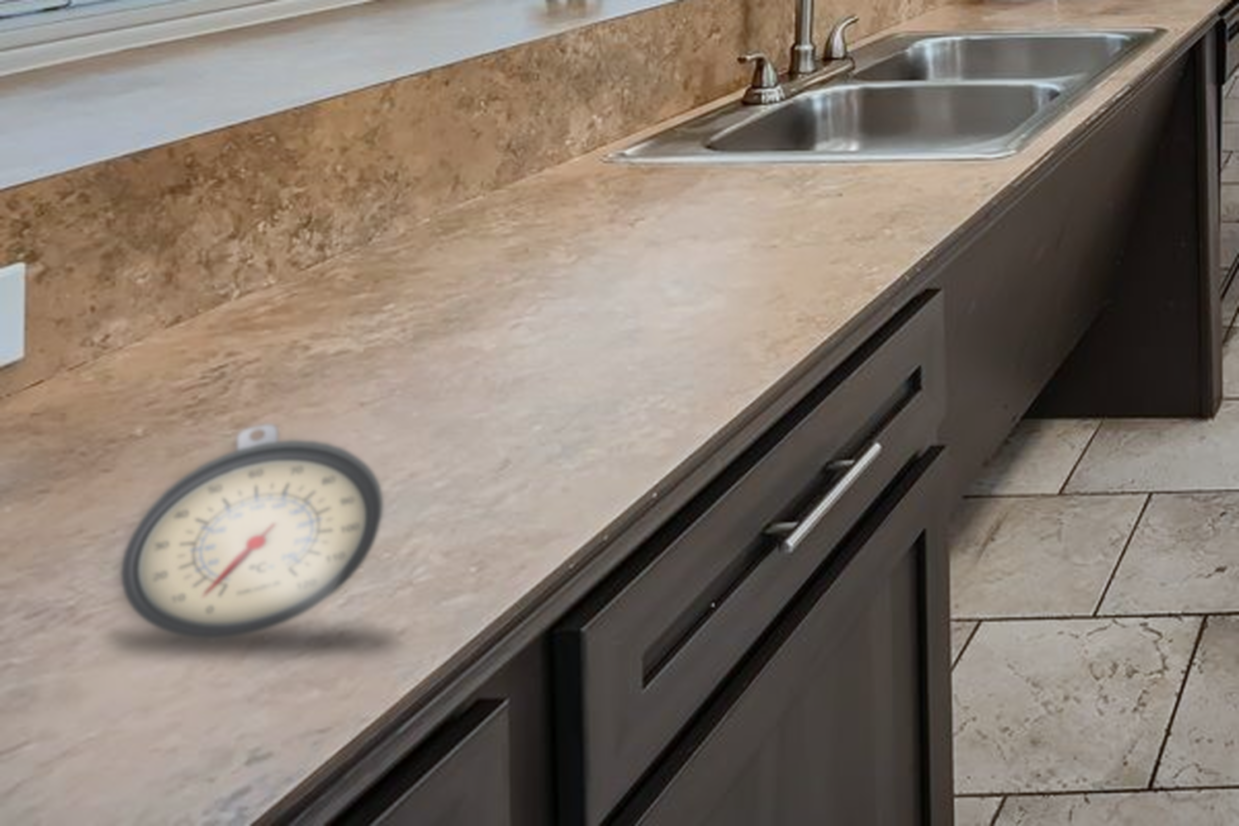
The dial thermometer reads 5 °C
